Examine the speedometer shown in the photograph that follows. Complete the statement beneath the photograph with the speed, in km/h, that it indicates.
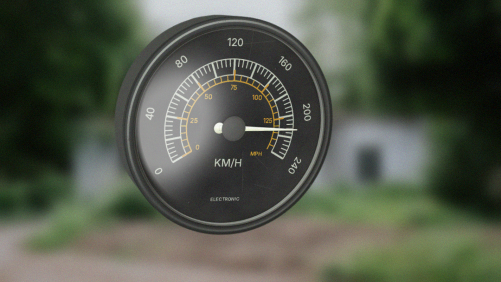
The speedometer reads 212 km/h
